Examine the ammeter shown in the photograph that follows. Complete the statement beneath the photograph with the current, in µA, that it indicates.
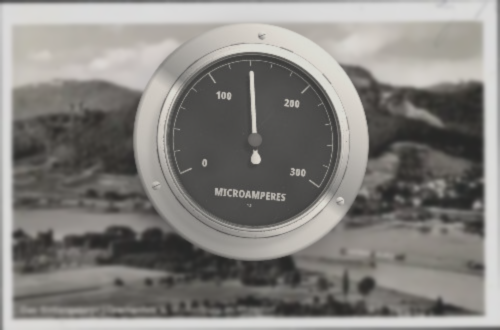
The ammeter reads 140 µA
